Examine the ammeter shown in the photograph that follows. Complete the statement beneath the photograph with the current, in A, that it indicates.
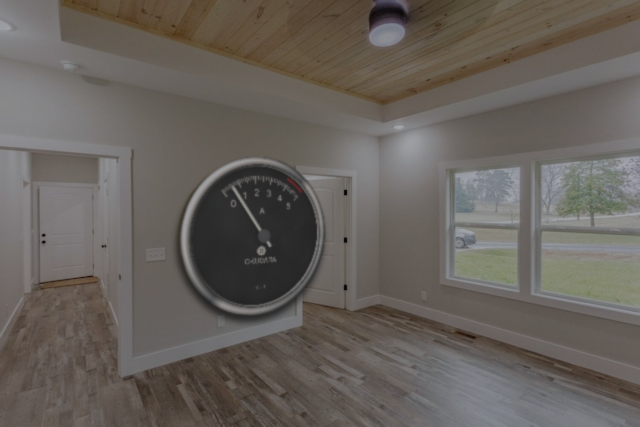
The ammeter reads 0.5 A
